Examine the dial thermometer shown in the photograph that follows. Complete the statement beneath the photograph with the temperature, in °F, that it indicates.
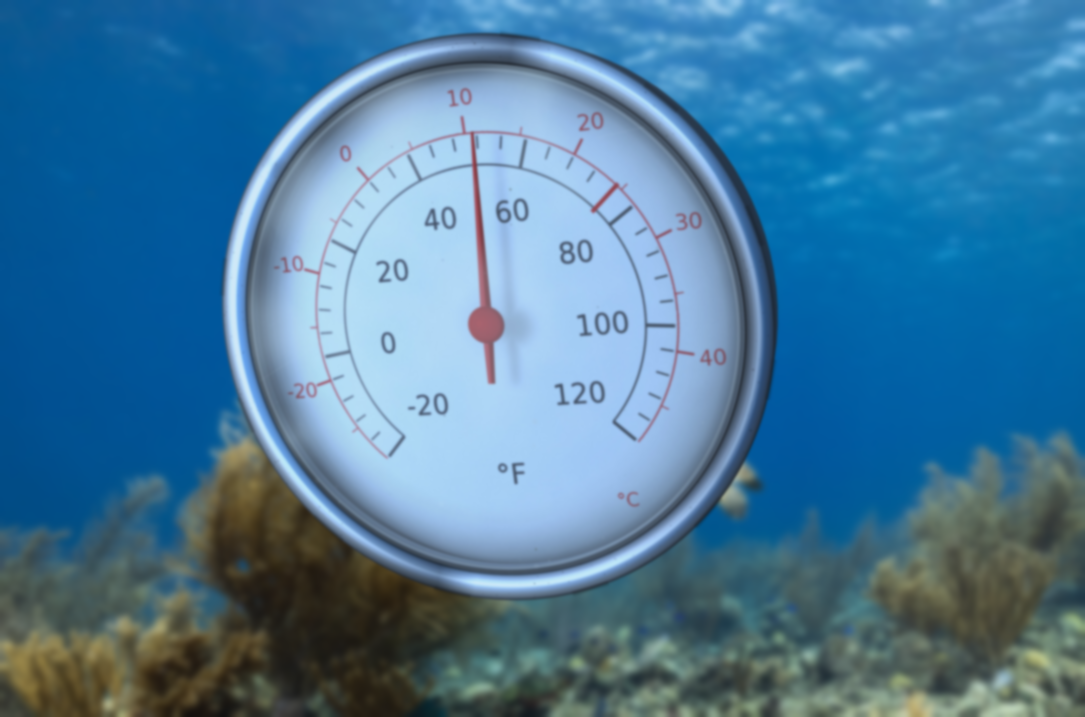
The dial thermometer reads 52 °F
